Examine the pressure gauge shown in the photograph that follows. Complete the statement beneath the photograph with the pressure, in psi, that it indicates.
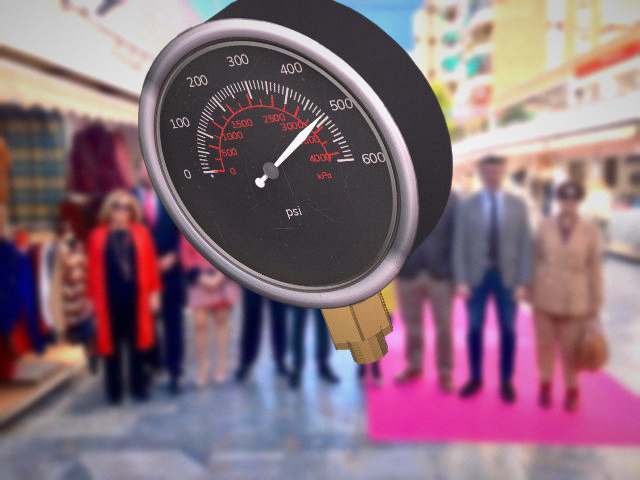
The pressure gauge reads 490 psi
